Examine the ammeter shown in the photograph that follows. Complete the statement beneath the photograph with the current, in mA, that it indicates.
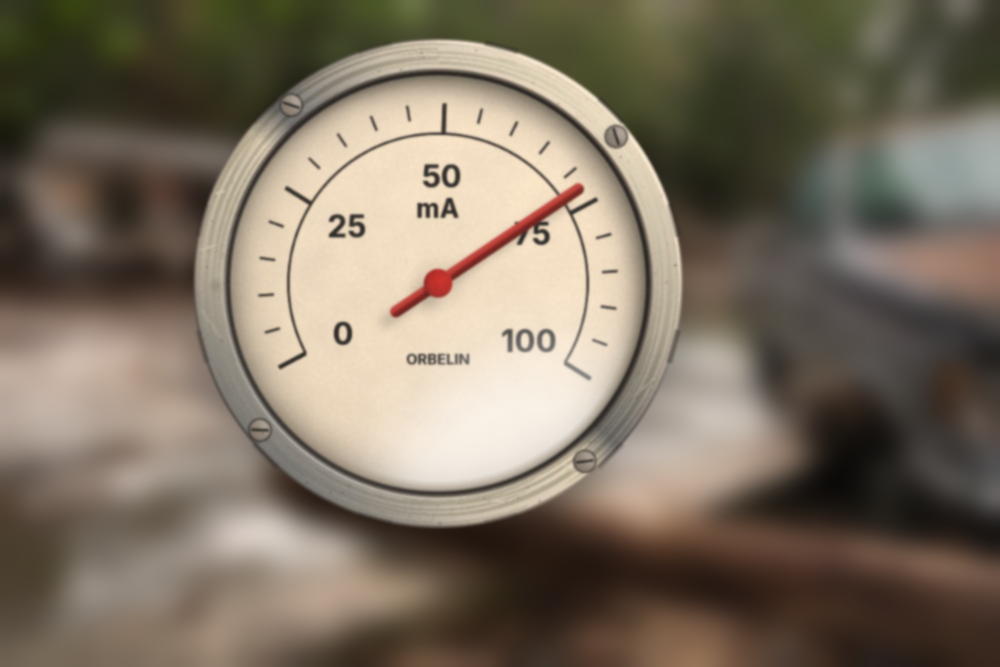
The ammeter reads 72.5 mA
